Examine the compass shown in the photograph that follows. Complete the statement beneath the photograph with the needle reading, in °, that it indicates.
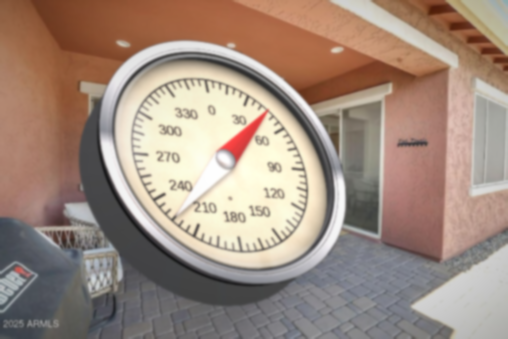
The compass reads 45 °
